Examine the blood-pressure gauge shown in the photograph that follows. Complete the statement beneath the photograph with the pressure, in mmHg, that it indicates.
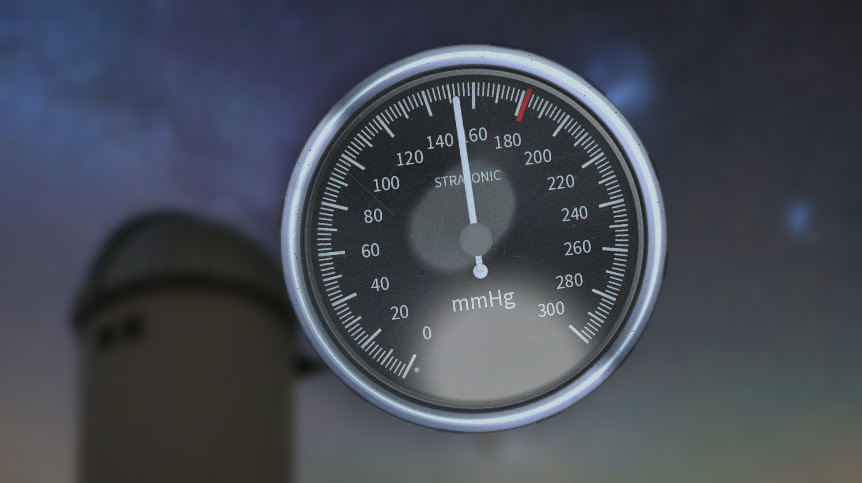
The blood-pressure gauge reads 152 mmHg
